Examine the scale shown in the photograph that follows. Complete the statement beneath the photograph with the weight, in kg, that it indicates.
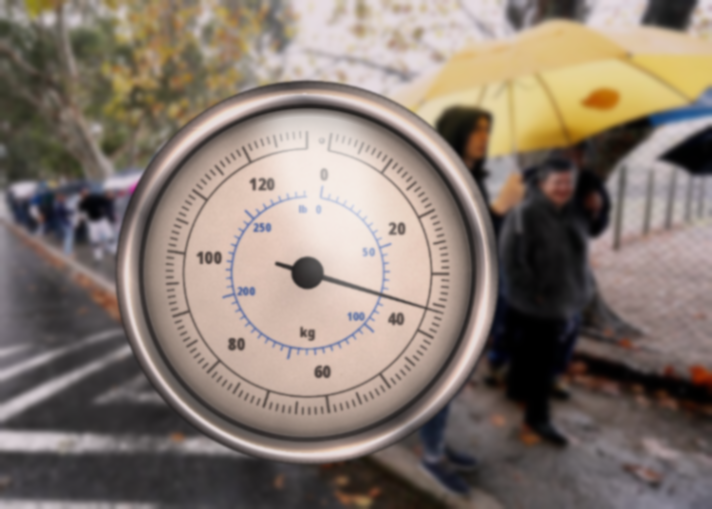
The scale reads 36 kg
